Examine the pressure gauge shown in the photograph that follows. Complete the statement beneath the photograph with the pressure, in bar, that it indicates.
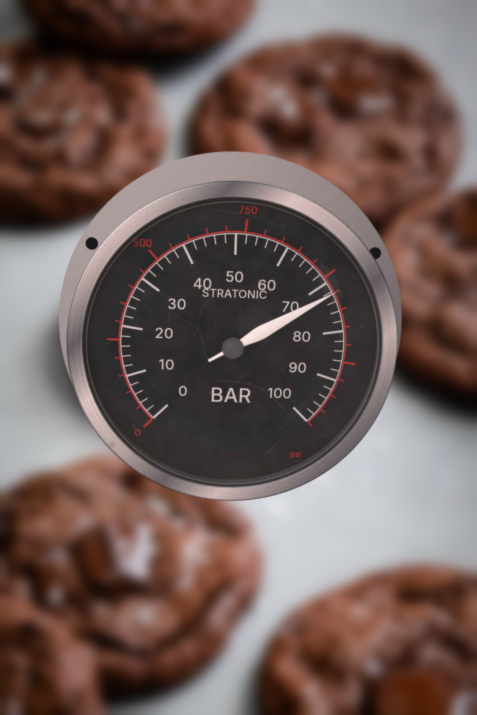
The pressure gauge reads 72 bar
